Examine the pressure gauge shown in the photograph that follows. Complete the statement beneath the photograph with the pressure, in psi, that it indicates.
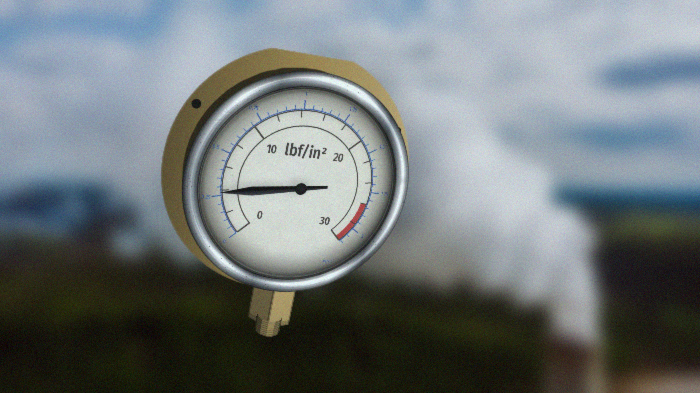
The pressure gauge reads 4 psi
